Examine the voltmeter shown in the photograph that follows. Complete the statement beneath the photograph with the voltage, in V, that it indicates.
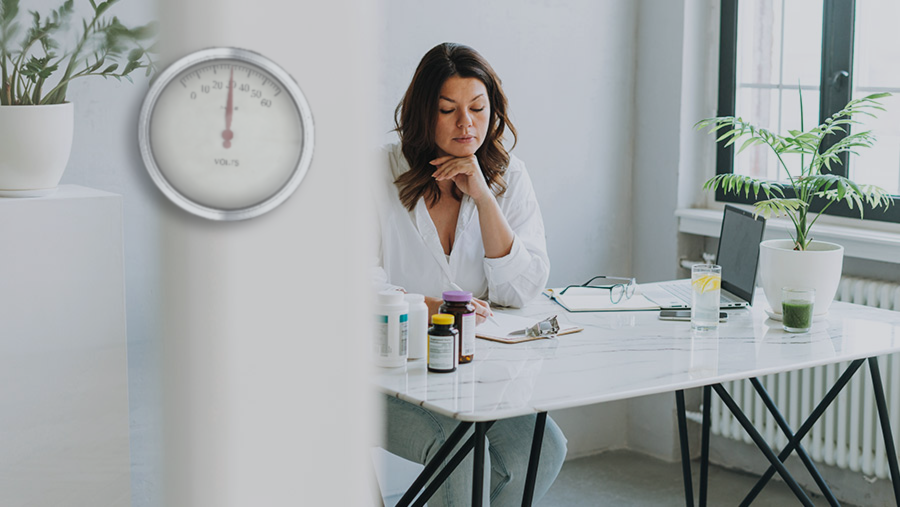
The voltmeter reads 30 V
